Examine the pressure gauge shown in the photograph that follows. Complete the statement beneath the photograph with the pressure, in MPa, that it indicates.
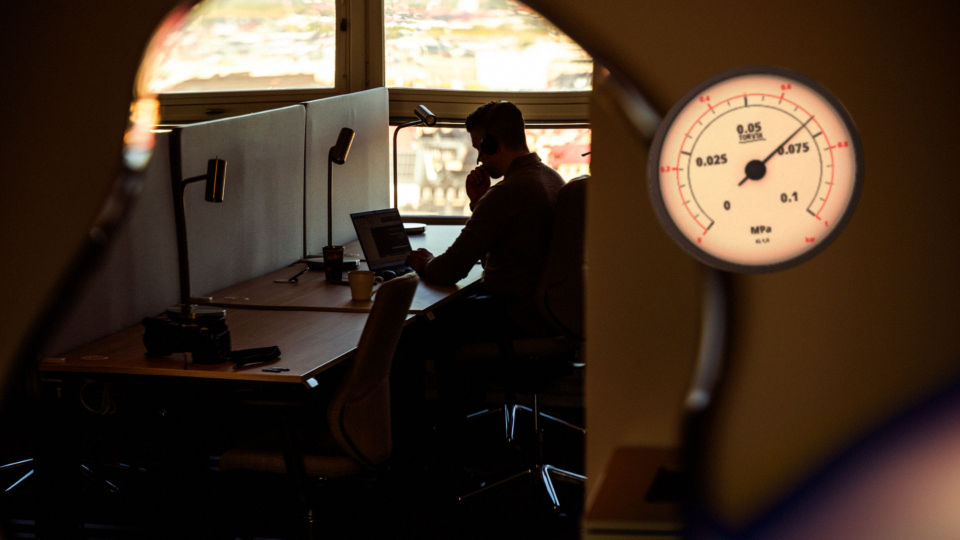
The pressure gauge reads 0.07 MPa
